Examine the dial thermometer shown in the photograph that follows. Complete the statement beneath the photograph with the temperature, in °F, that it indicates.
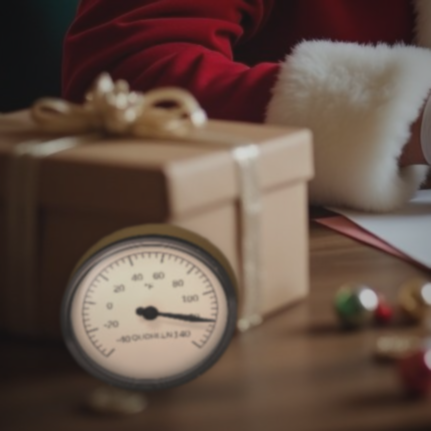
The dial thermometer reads 120 °F
